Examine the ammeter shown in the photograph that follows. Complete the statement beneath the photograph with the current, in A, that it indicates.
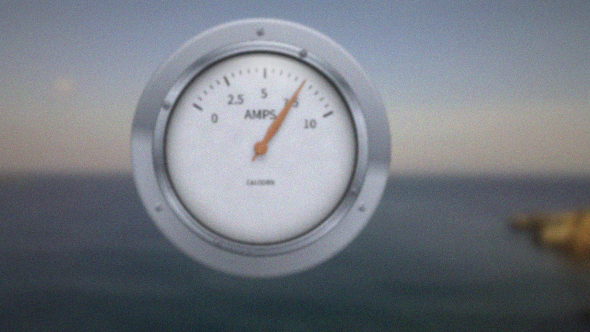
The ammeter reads 7.5 A
